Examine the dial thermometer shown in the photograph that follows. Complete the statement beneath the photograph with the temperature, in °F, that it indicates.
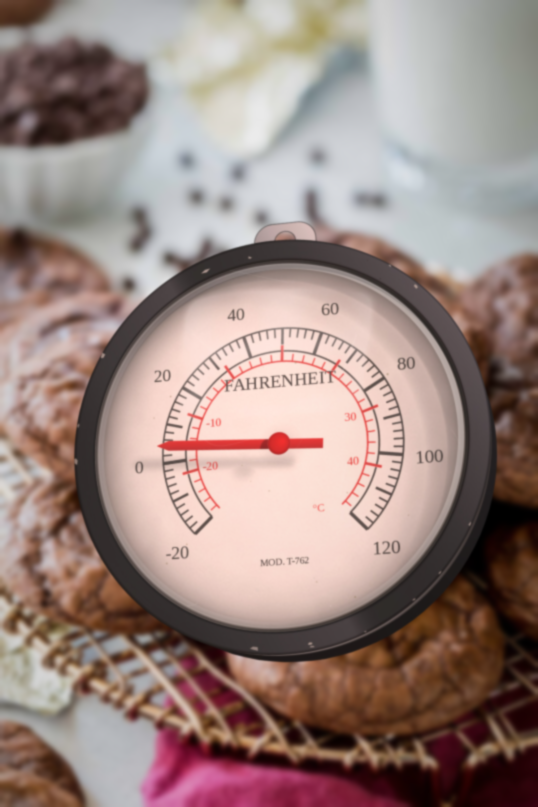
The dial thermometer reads 4 °F
